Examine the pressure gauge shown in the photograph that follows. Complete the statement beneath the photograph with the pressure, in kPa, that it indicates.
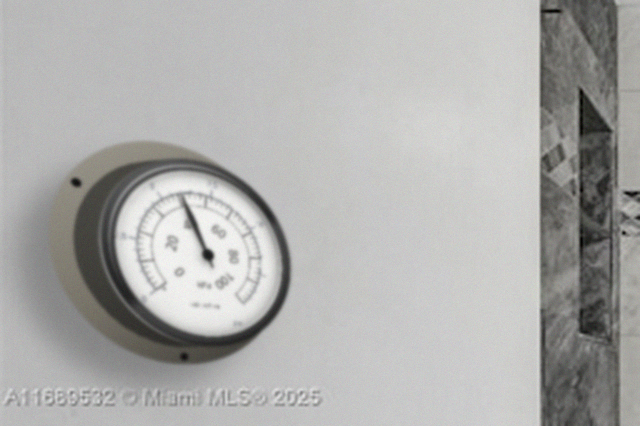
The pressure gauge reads 40 kPa
